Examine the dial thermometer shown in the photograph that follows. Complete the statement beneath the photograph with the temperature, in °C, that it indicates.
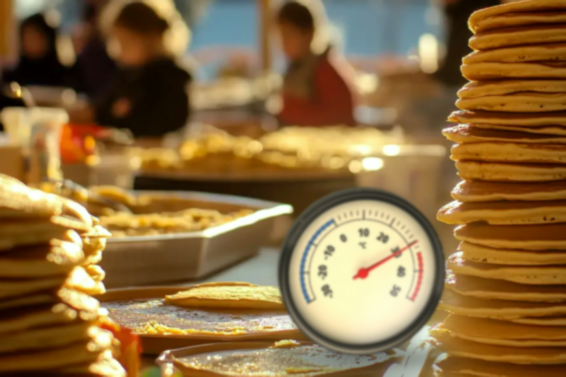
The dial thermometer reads 30 °C
